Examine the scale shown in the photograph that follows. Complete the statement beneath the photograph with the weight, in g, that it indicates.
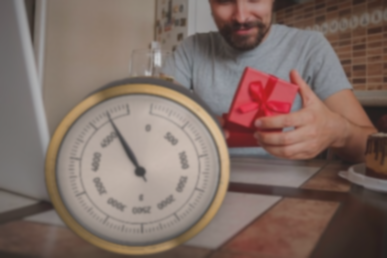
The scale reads 4750 g
